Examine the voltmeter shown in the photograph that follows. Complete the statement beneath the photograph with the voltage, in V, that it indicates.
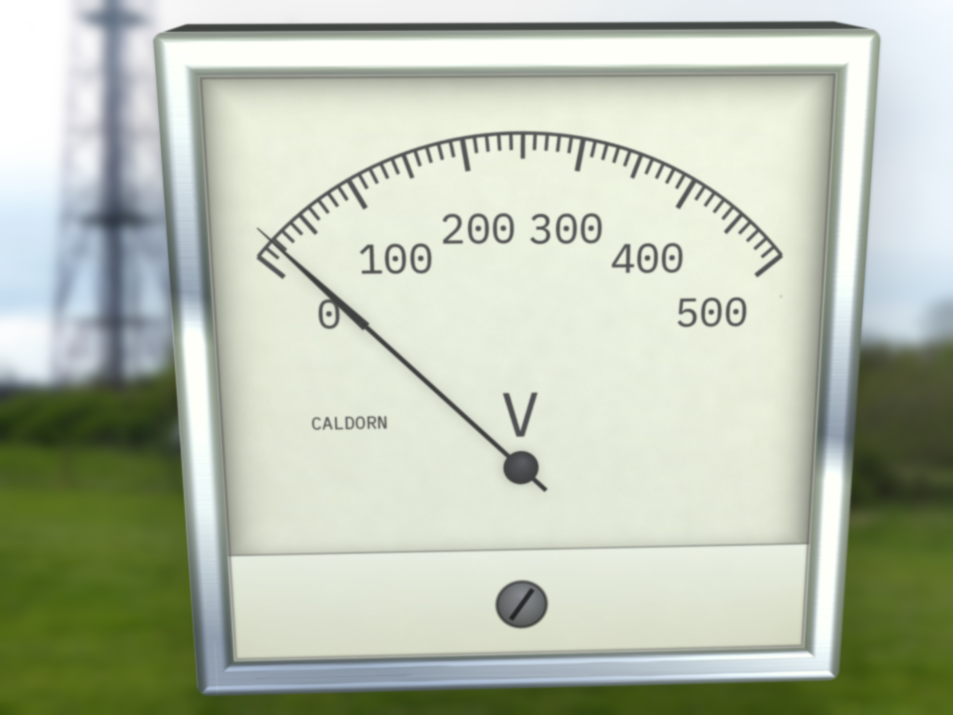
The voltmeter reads 20 V
